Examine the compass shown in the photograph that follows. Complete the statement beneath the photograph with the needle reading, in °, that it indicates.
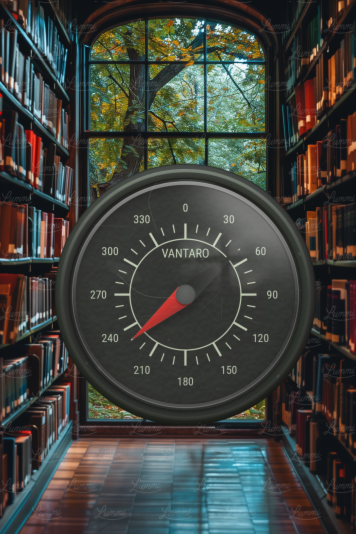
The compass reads 230 °
